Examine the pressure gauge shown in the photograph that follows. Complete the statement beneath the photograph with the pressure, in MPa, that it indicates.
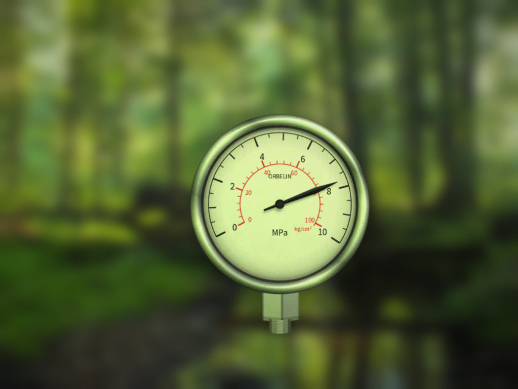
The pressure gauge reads 7.75 MPa
